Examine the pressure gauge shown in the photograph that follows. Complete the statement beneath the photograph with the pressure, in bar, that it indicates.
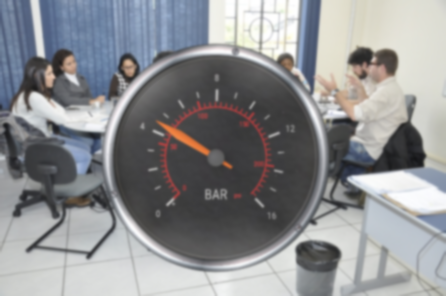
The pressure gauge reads 4.5 bar
